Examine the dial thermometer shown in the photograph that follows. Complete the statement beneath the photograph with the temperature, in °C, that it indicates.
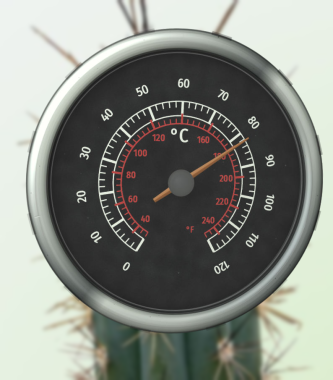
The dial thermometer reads 82 °C
